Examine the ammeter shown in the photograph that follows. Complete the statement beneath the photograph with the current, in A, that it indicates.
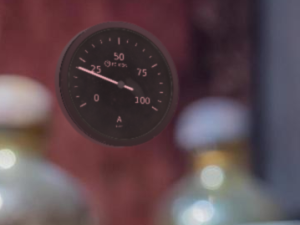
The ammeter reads 20 A
